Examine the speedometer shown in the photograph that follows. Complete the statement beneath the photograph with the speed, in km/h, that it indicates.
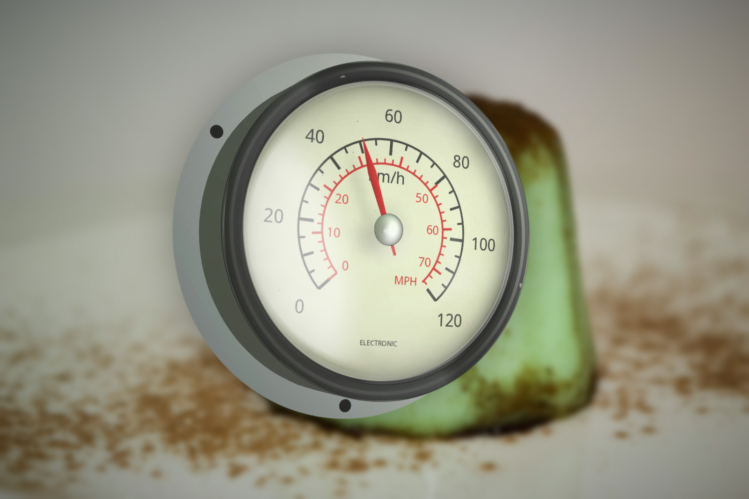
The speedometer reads 50 km/h
